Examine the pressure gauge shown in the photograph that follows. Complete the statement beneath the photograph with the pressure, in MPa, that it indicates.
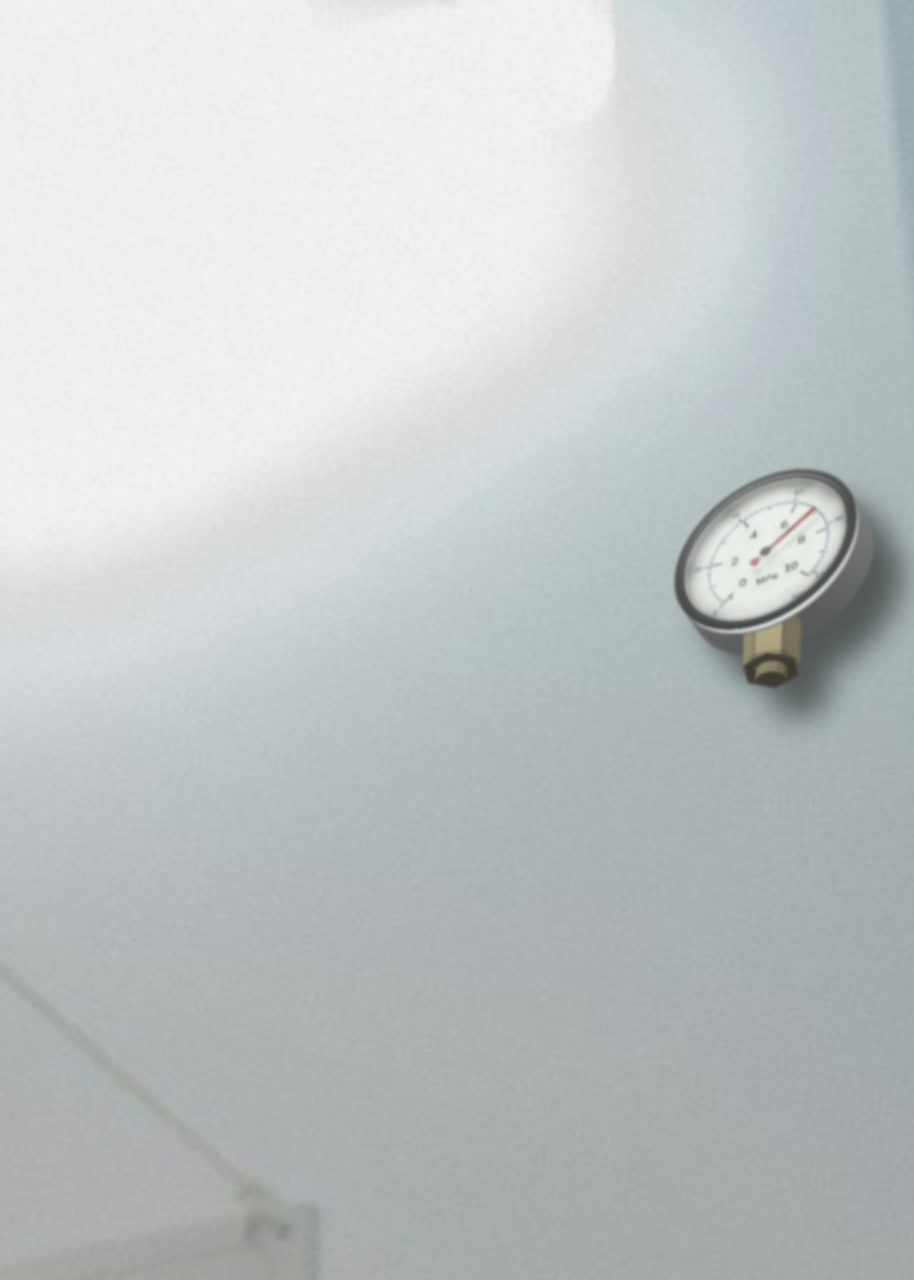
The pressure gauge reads 7 MPa
